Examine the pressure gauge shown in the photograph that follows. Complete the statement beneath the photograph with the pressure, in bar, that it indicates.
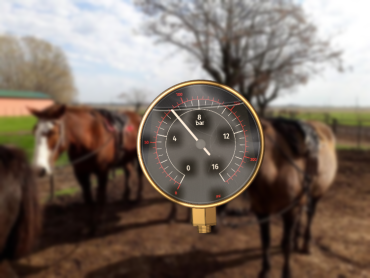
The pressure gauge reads 6 bar
